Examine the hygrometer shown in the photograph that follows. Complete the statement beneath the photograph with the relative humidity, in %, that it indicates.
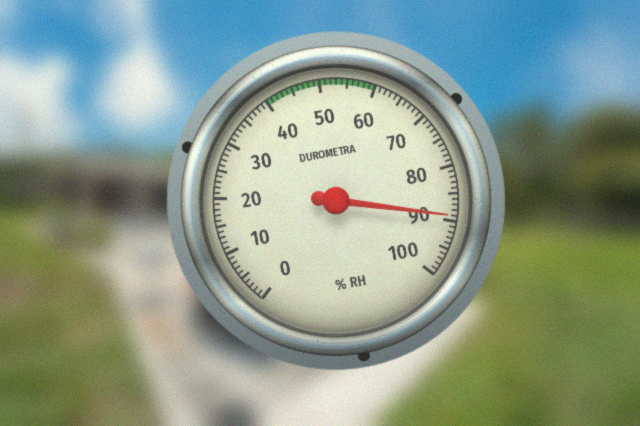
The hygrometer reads 89 %
